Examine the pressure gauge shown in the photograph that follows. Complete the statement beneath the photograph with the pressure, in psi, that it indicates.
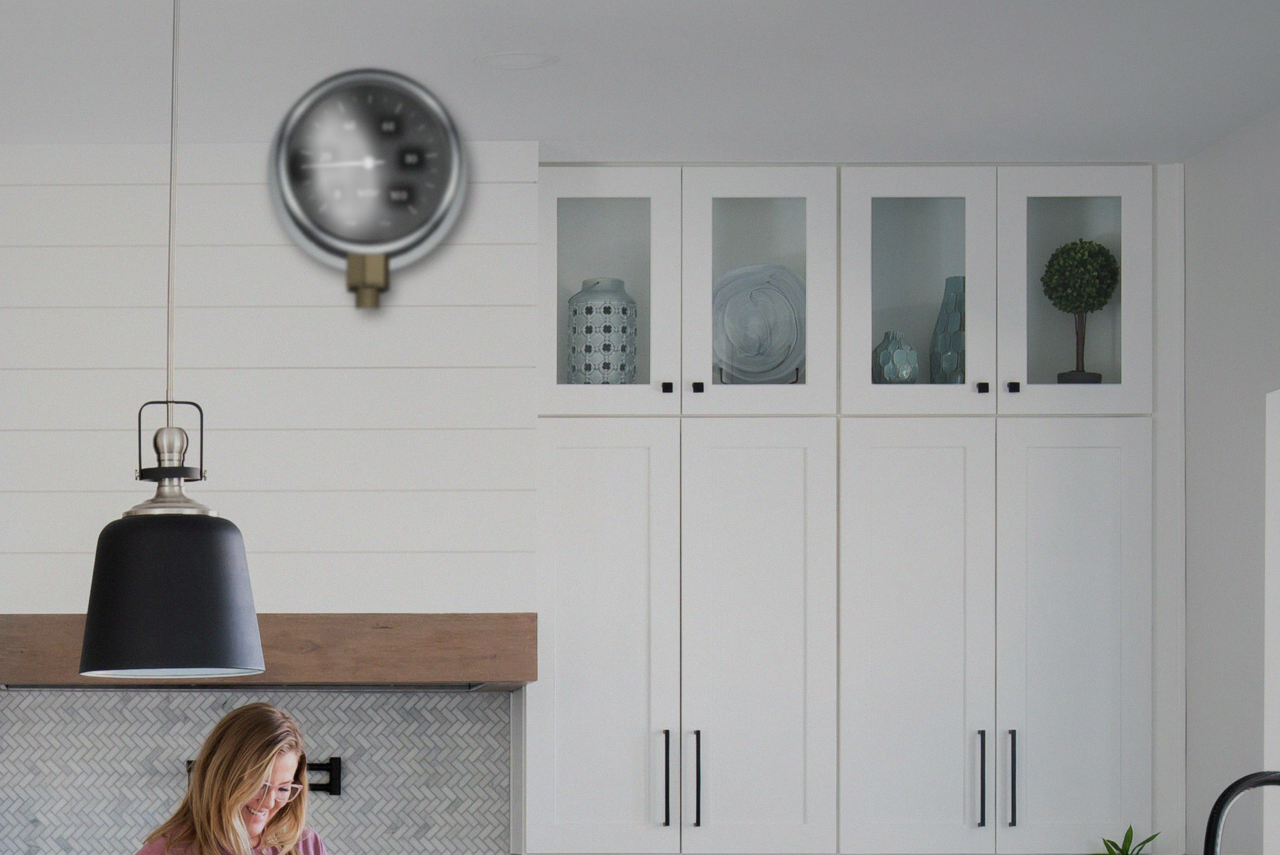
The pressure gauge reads 15 psi
